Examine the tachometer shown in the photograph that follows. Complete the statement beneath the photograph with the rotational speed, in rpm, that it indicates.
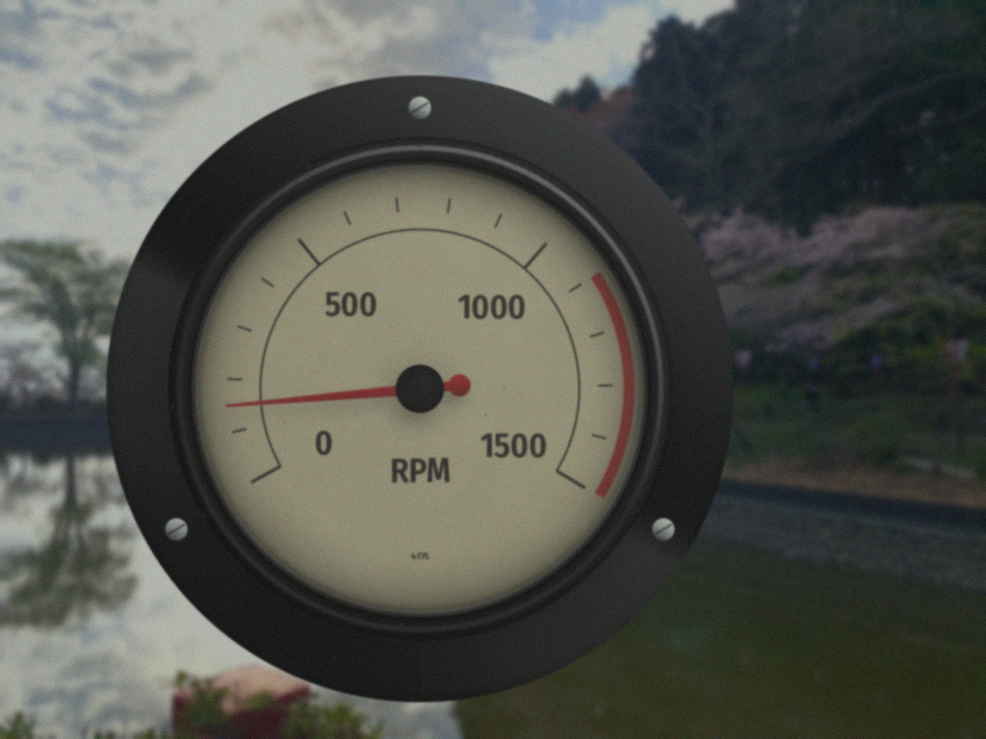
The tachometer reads 150 rpm
